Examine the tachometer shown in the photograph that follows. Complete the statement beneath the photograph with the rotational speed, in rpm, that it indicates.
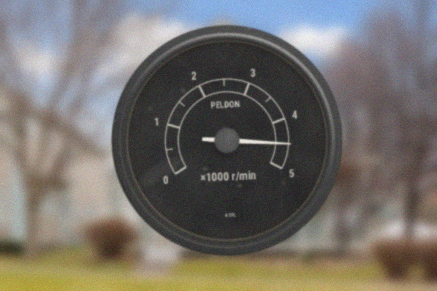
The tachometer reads 4500 rpm
